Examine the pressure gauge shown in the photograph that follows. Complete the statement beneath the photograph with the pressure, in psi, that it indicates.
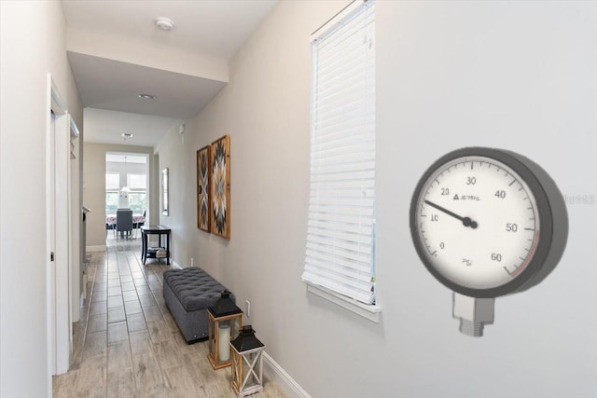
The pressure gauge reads 14 psi
